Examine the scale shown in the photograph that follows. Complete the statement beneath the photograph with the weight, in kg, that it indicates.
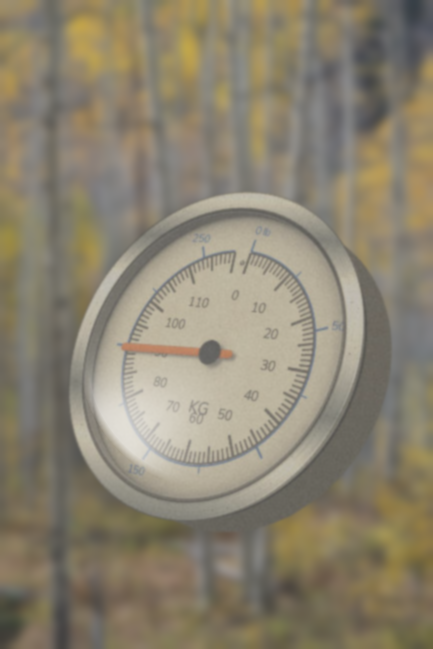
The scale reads 90 kg
